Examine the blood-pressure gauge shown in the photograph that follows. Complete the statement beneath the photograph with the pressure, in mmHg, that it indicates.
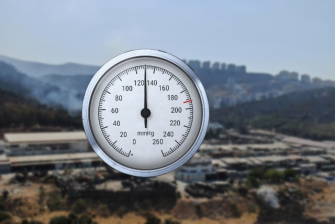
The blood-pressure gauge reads 130 mmHg
